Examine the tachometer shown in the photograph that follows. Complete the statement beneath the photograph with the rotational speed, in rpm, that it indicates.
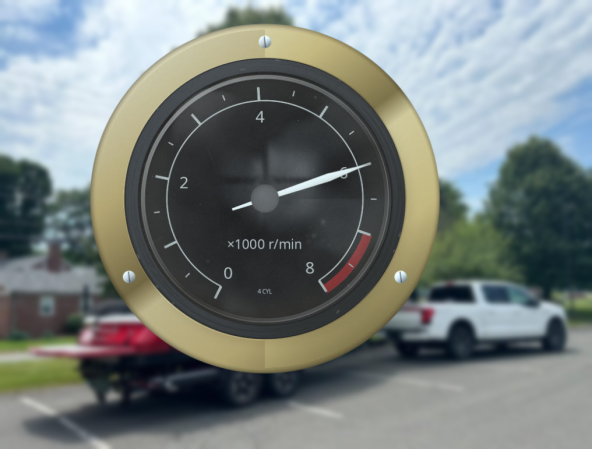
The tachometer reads 6000 rpm
